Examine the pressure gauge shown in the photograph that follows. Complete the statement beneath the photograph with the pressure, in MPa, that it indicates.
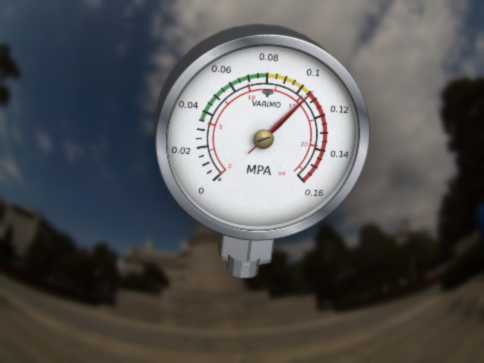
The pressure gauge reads 0.105 MPa
